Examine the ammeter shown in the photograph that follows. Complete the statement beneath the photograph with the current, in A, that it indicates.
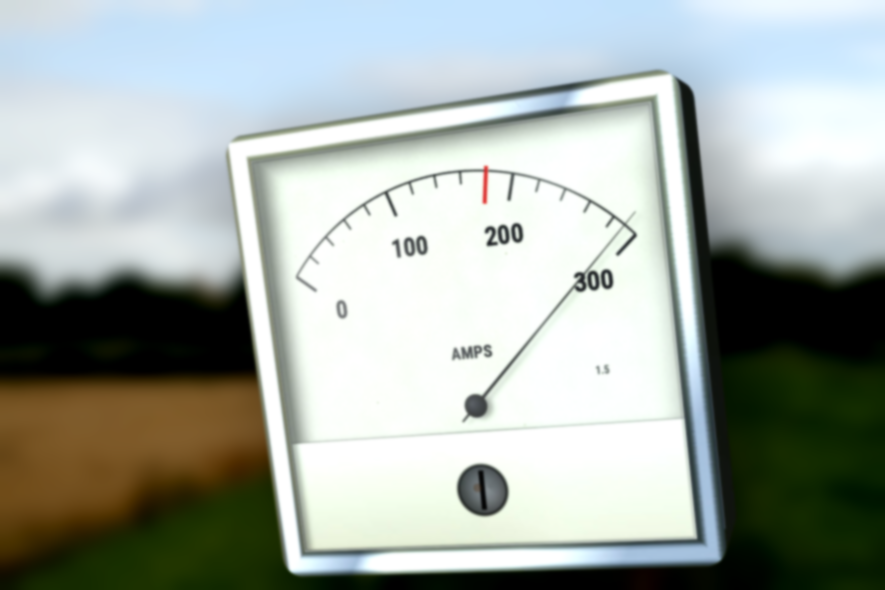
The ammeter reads 290 A
